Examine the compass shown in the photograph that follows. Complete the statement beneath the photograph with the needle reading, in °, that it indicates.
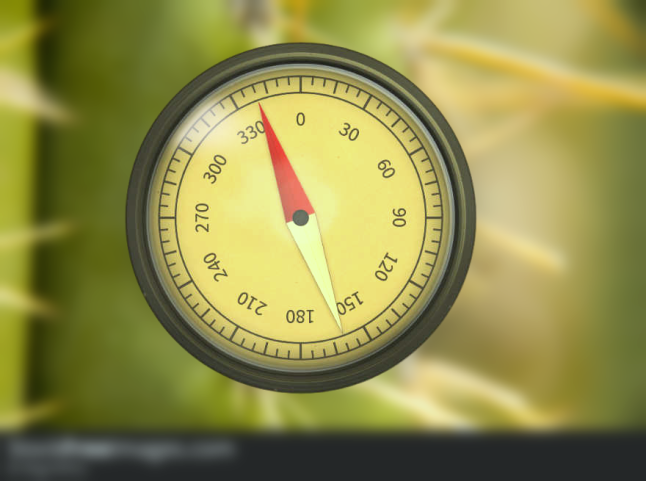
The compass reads 340 °
